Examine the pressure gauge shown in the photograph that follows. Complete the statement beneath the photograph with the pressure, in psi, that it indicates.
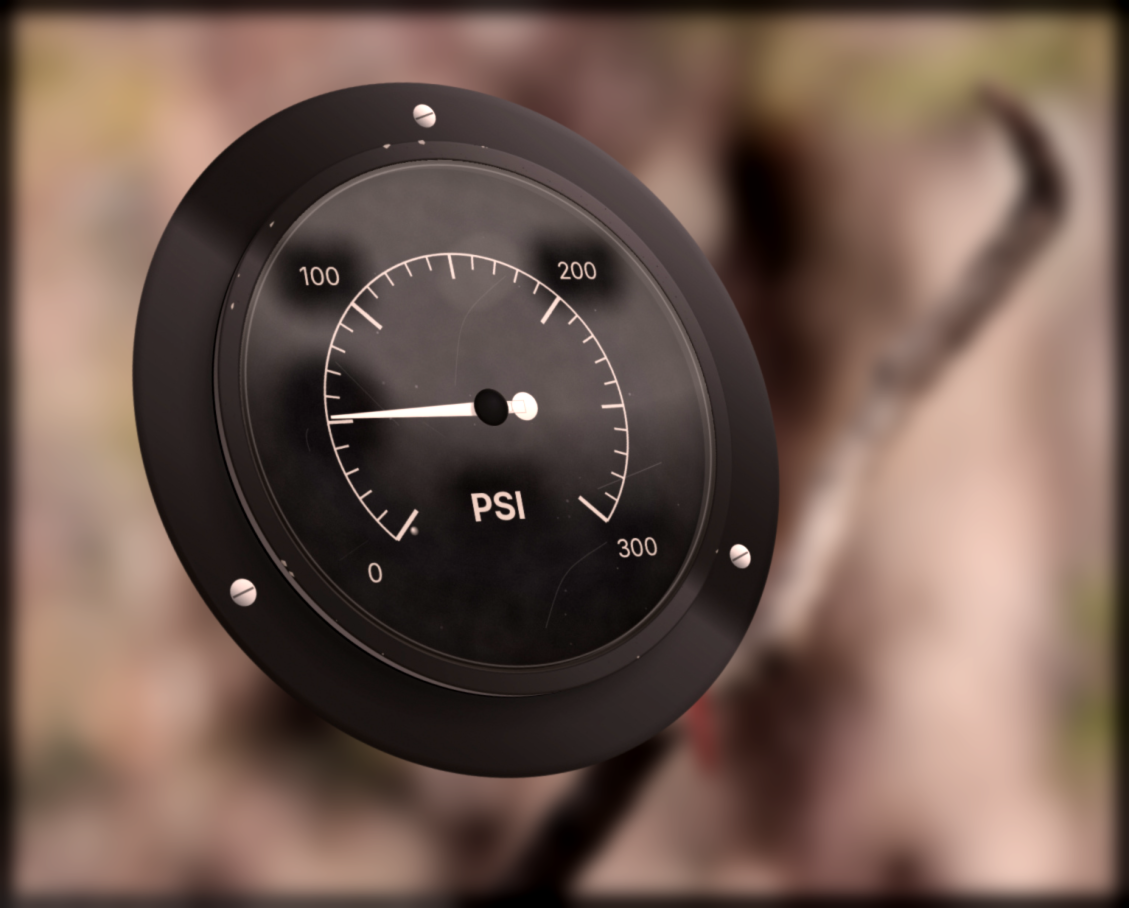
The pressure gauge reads 50 psi
